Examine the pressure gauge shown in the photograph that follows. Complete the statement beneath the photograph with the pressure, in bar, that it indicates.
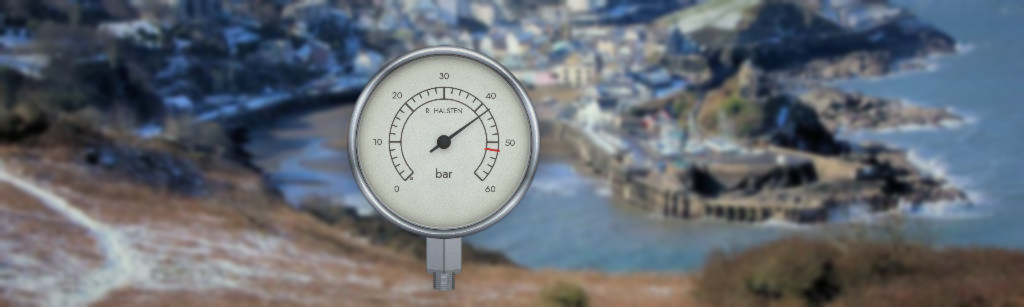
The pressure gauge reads 42 bar
